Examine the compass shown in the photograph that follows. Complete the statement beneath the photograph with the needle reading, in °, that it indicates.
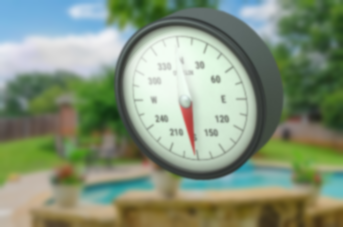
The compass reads 180 °
